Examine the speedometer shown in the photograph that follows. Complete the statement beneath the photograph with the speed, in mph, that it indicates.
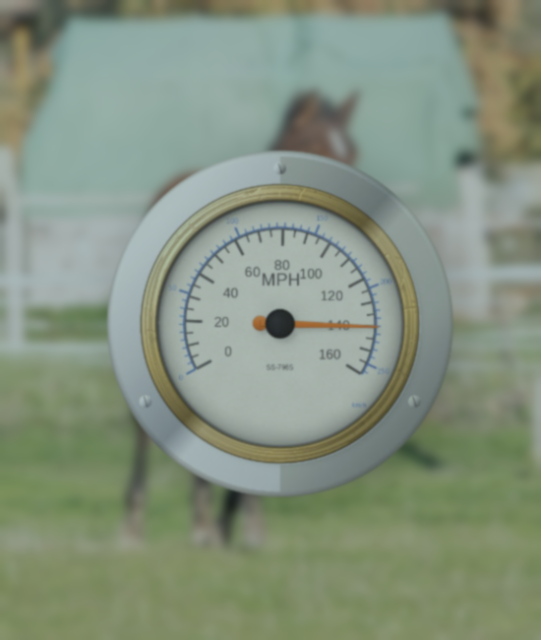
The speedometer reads 140 mph
